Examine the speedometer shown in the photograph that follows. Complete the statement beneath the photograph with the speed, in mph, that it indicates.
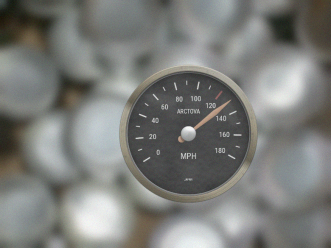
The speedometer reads 130 mph
